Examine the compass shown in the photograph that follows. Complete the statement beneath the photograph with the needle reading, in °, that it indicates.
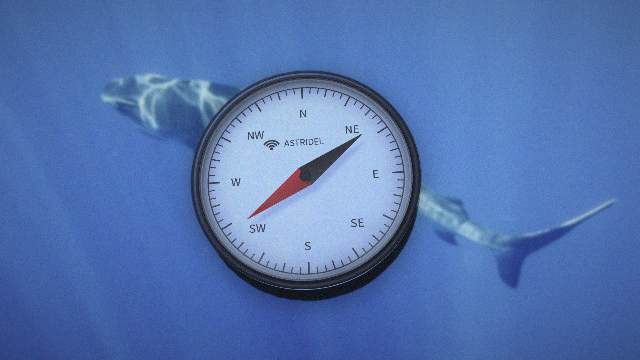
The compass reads 235 °
